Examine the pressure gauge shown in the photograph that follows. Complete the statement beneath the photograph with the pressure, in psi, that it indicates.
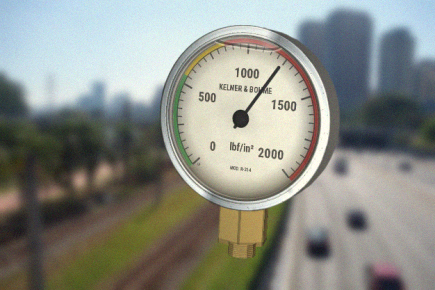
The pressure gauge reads 1250 psi
